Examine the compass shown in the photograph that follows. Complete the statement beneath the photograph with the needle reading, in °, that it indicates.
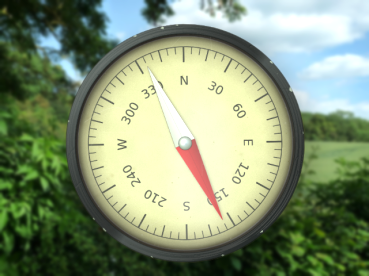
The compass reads 155 °
